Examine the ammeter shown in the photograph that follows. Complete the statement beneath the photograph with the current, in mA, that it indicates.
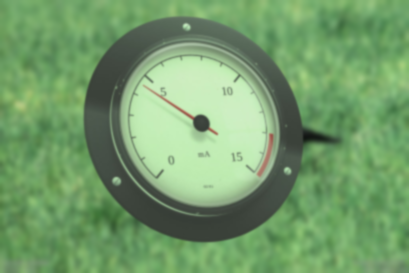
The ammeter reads 4.5 mA
